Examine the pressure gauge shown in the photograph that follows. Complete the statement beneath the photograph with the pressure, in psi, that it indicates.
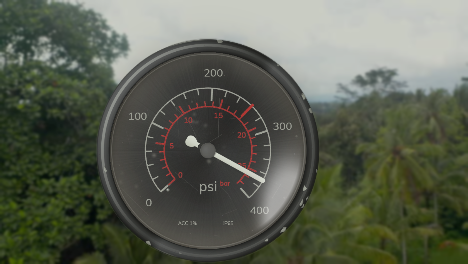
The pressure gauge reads 370 psi
